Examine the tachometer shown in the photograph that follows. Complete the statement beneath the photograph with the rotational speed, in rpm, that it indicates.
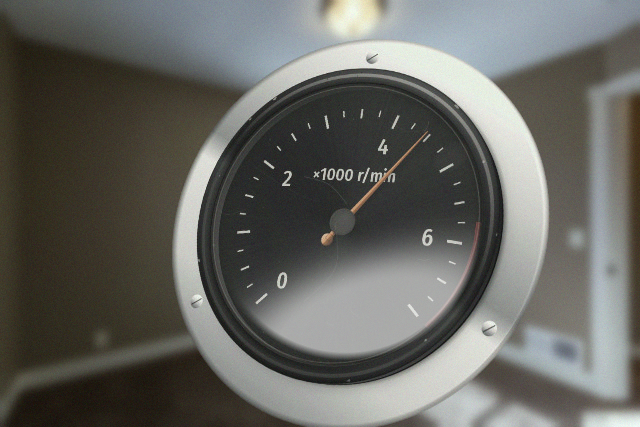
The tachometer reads 4500 rpm
